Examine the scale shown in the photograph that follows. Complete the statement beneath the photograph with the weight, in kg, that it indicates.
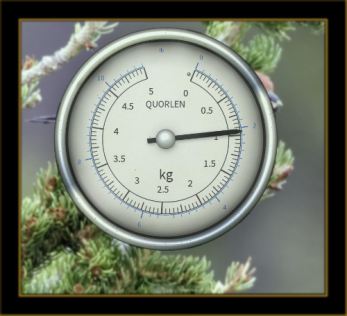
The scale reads 0.95 kg
